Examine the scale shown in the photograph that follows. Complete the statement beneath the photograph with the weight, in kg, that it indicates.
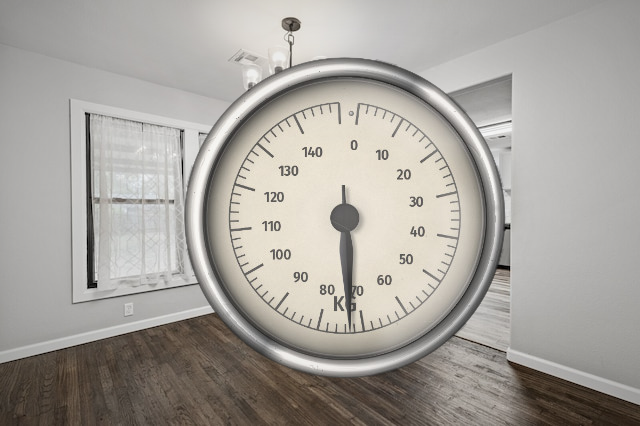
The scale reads 73 kg
